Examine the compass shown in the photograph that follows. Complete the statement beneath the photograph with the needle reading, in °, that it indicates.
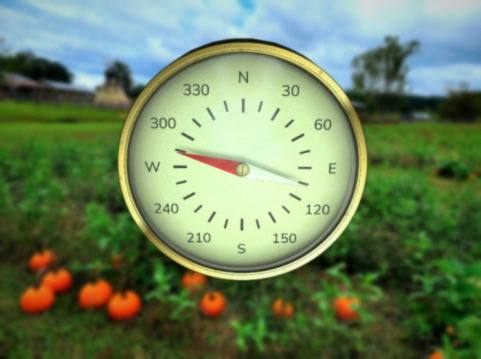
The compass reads 285 °
